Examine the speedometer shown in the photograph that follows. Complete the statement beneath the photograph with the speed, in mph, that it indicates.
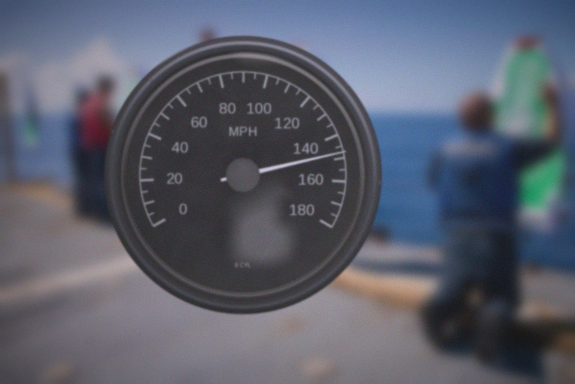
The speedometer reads 147.5 mph
